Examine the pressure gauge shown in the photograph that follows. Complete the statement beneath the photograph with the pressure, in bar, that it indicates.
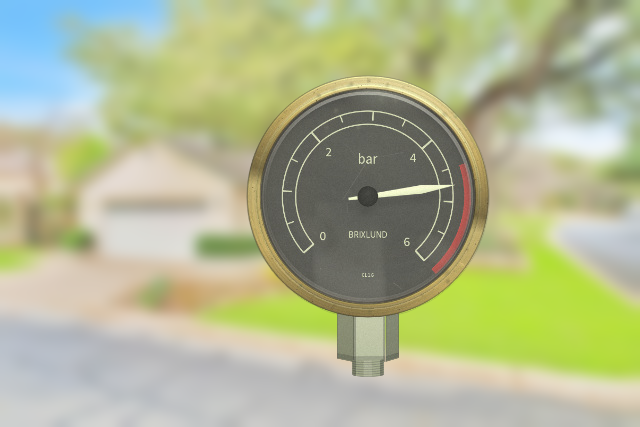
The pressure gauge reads 4.75 bar
